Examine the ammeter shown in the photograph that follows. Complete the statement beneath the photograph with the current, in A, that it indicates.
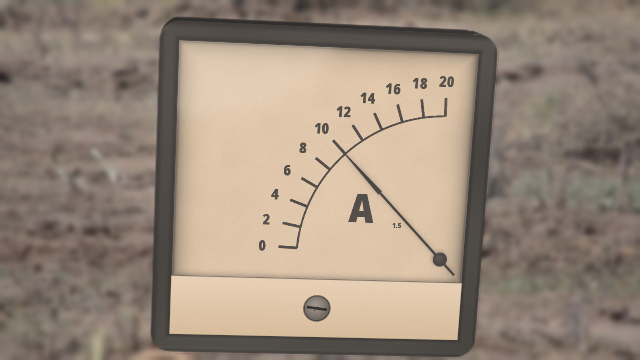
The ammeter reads 10 A
